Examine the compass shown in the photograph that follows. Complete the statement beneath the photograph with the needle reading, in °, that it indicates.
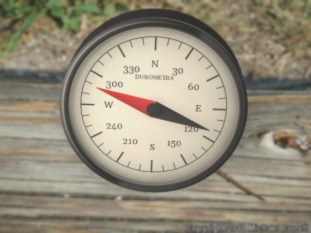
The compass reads 290 °
